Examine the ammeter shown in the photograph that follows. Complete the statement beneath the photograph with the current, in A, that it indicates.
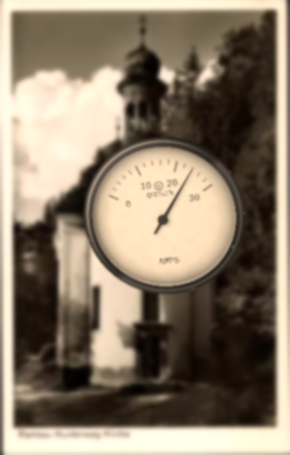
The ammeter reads 24 A
